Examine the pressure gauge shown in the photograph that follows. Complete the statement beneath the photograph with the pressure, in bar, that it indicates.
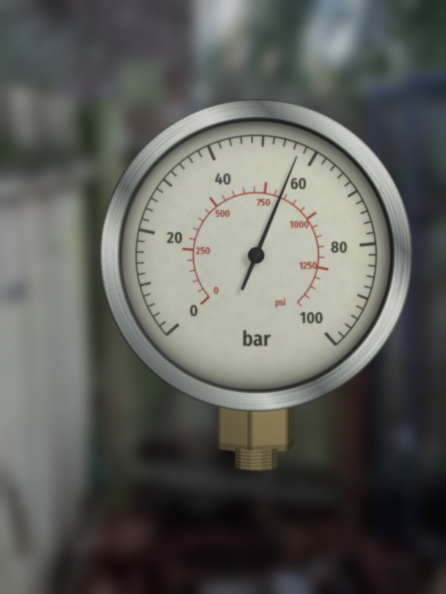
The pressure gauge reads 57 bar
